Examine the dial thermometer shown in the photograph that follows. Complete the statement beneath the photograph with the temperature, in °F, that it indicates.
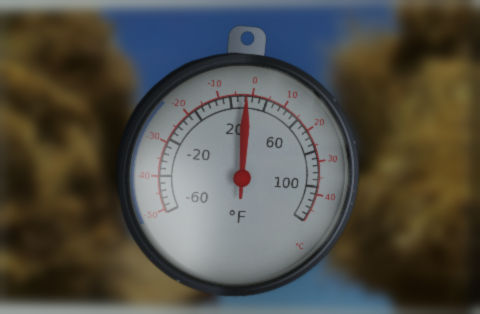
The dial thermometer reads 28 °F
